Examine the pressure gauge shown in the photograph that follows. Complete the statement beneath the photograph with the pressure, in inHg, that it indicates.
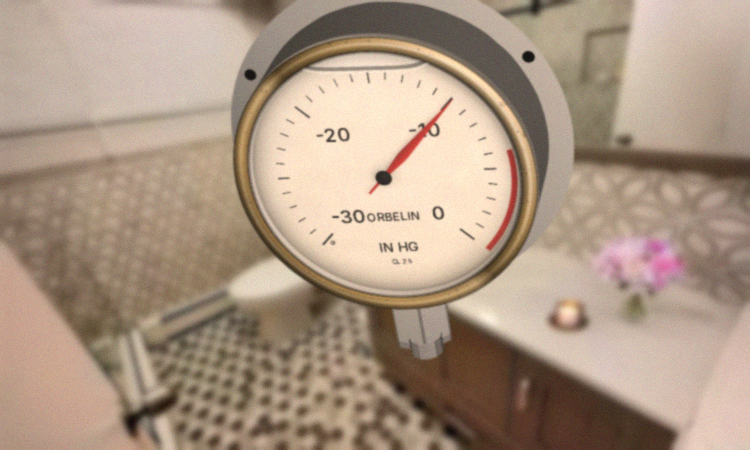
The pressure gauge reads -10 inHg
